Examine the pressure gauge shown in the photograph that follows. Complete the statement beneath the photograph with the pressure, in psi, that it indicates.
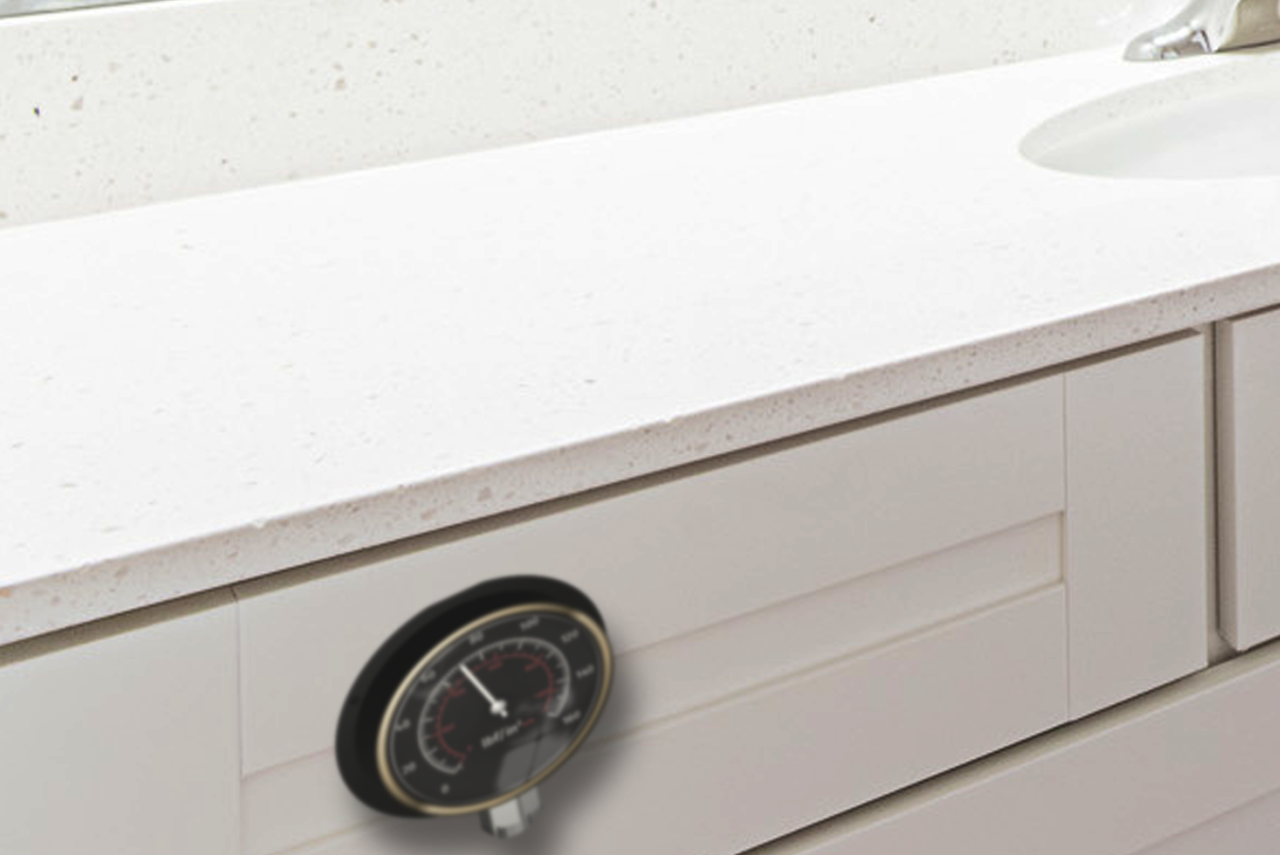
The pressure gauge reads 70 psi
